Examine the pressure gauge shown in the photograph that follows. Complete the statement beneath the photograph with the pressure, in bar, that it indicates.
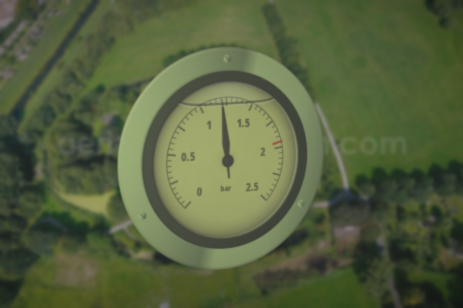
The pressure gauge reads 1.2 bar
